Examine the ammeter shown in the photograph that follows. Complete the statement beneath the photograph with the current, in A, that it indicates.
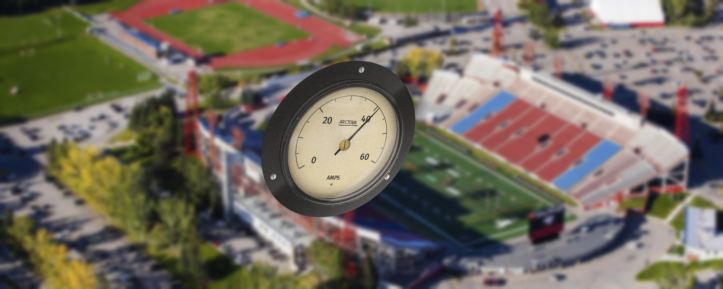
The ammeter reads 40 A
